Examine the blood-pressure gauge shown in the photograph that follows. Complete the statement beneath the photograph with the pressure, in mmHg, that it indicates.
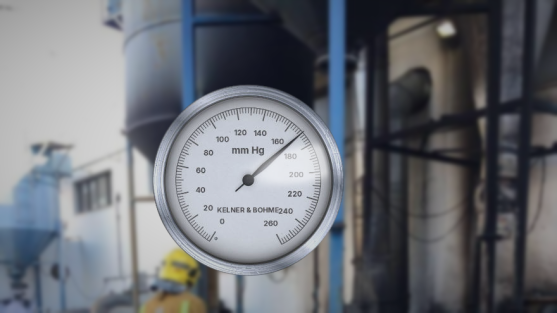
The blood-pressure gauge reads 170 mmHg
